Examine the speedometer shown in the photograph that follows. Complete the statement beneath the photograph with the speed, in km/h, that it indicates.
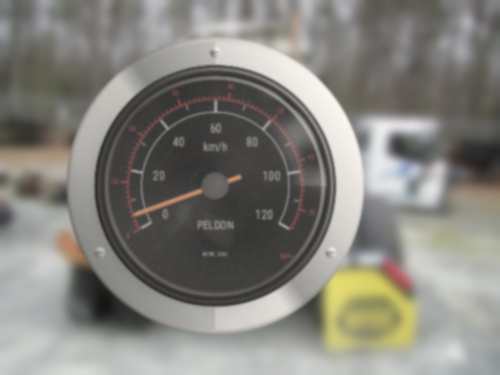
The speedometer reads 5 km/h
